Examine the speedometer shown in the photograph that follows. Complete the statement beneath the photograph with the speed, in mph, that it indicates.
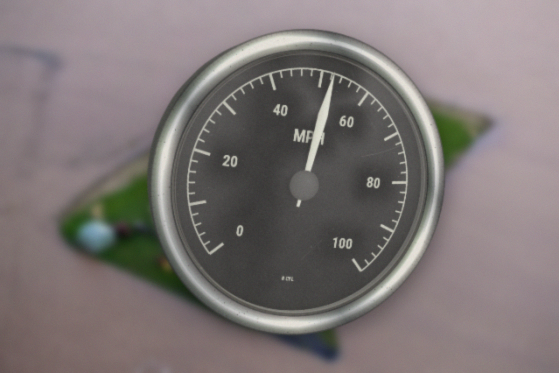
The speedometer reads 52 mph
